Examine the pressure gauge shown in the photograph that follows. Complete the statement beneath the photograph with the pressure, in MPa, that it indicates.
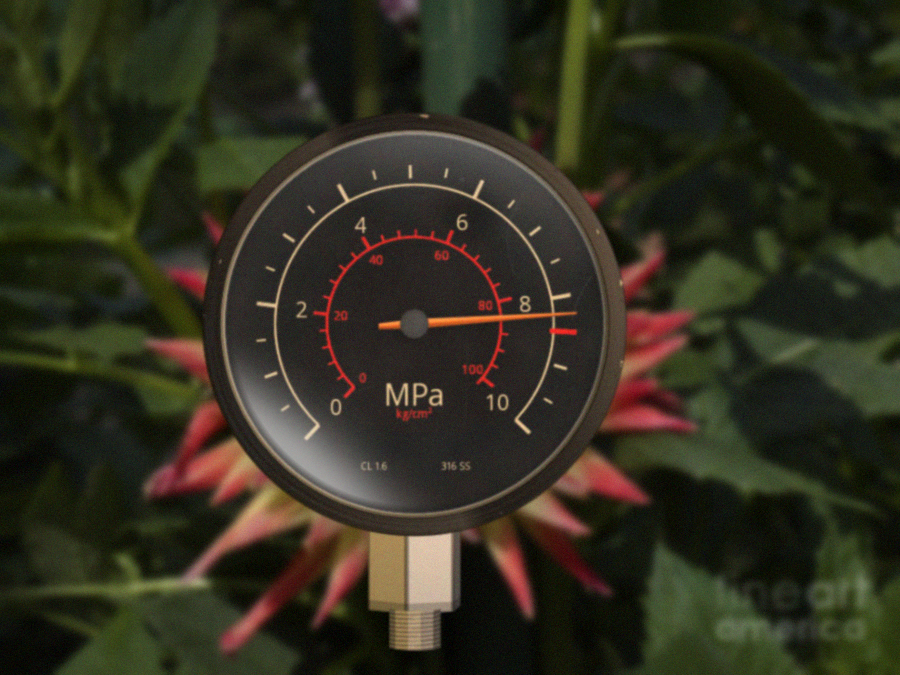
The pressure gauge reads 8.25 MPa
